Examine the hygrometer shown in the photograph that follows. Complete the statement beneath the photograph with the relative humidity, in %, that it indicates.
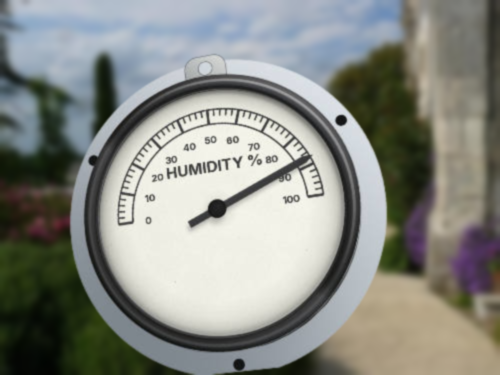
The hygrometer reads 88 %
